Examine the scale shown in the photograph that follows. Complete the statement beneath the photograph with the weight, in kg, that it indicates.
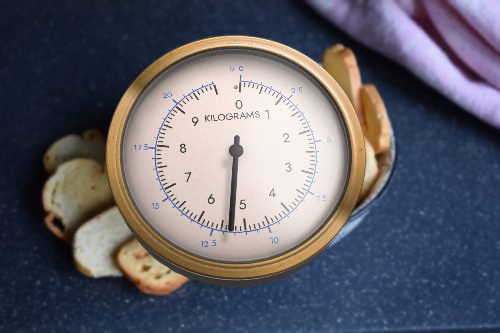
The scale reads 5.3 kg
